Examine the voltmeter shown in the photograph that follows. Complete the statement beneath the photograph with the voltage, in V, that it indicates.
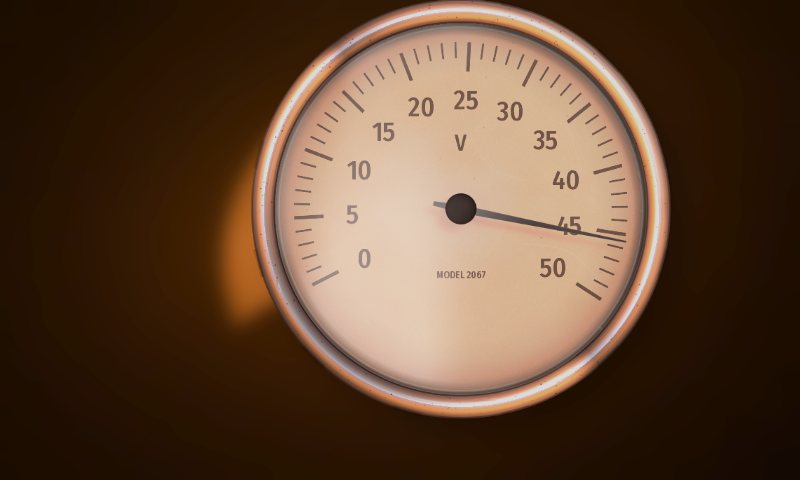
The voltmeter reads 45.5 V
